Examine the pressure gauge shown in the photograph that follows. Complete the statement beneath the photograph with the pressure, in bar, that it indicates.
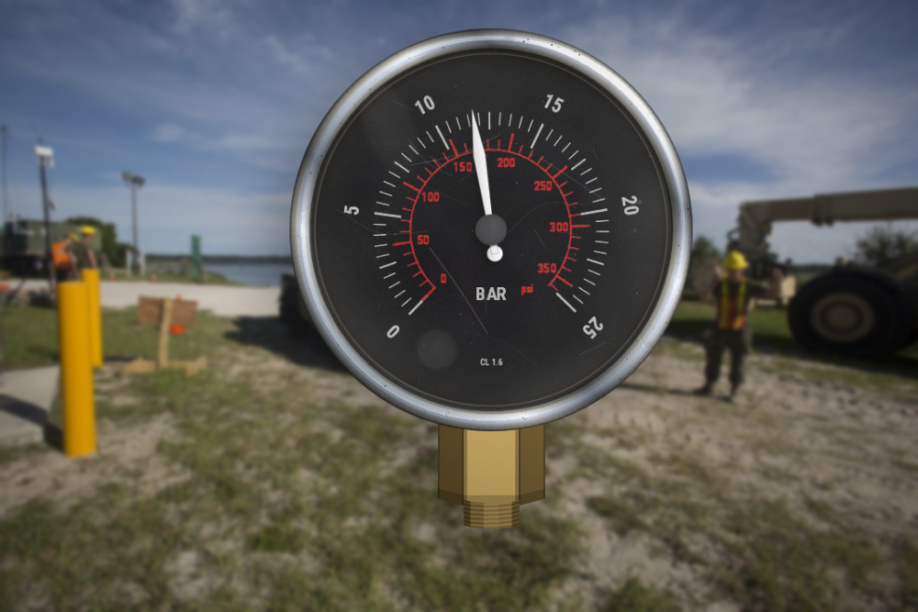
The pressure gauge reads 11.75 bar
